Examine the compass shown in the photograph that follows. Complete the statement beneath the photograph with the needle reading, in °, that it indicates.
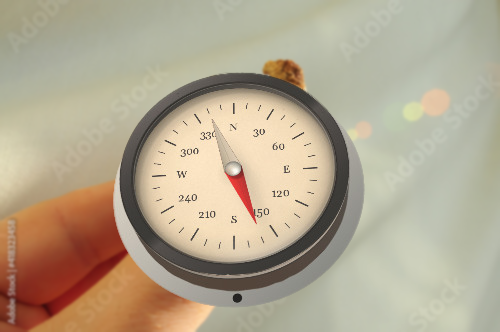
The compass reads 160 °
